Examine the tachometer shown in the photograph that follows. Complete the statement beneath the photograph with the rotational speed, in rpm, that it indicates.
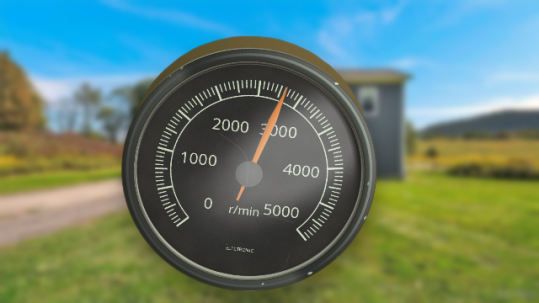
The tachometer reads 2800 rpm
